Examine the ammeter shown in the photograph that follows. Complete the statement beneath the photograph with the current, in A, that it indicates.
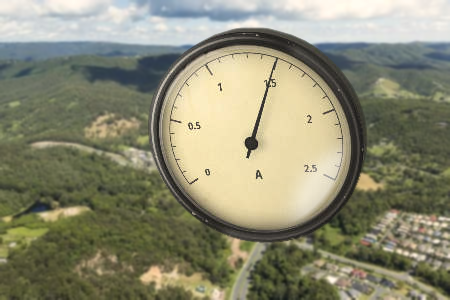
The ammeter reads 1.5 A
